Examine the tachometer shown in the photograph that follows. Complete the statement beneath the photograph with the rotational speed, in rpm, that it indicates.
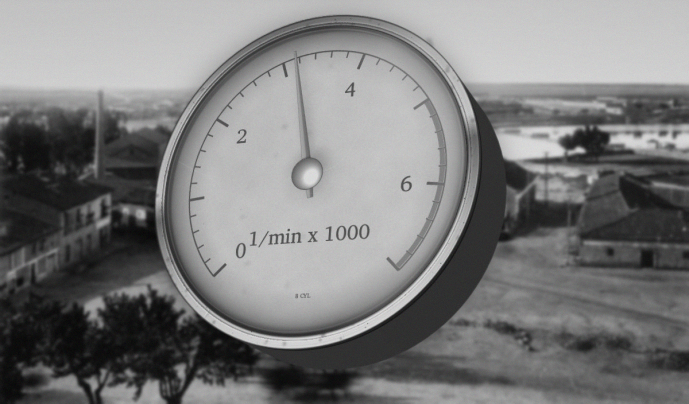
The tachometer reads 3200 rpm
